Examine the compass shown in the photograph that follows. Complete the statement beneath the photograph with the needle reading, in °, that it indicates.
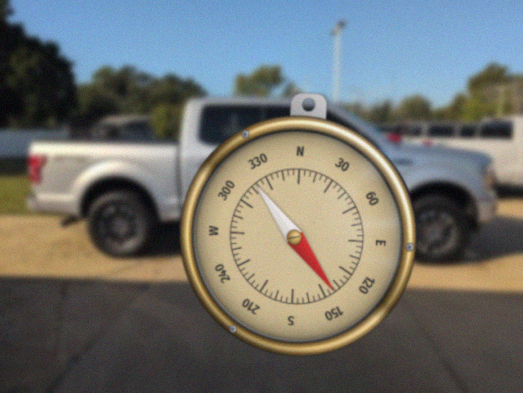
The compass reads 140 °
